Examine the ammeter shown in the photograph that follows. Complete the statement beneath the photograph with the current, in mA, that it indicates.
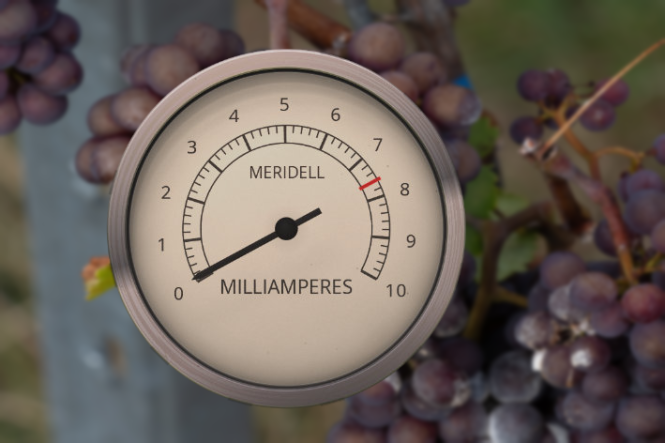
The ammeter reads 0.1 mA
